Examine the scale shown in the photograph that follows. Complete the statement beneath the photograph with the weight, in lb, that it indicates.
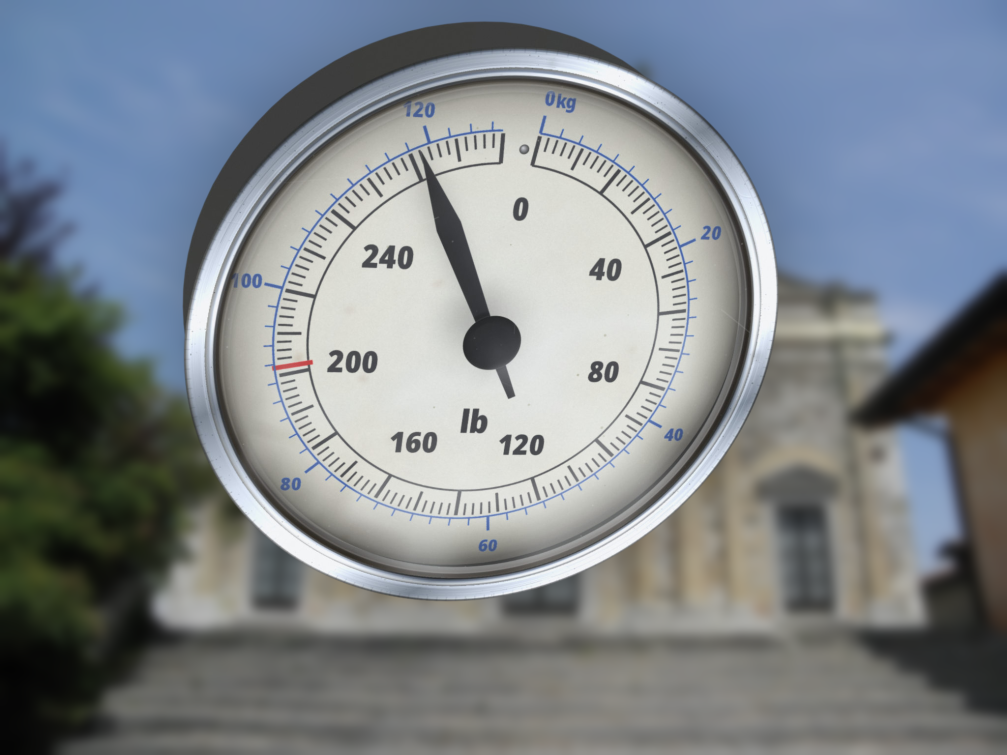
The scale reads 262 lb
